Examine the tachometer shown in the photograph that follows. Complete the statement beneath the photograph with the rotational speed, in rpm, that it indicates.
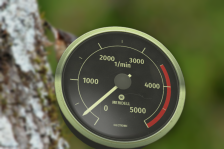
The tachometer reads 250 rpm
